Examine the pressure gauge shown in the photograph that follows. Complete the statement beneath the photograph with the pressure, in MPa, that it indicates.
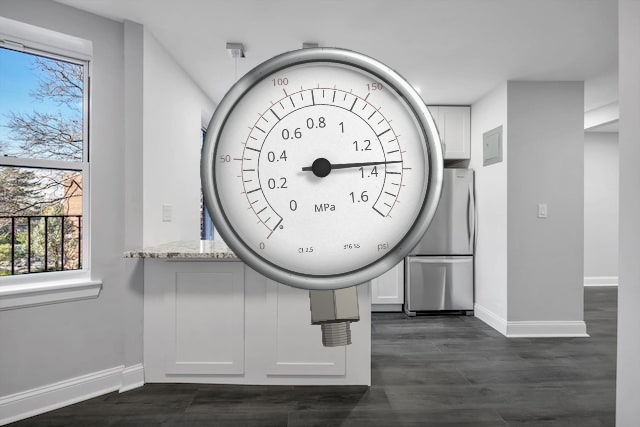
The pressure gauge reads 1.35 MPa
